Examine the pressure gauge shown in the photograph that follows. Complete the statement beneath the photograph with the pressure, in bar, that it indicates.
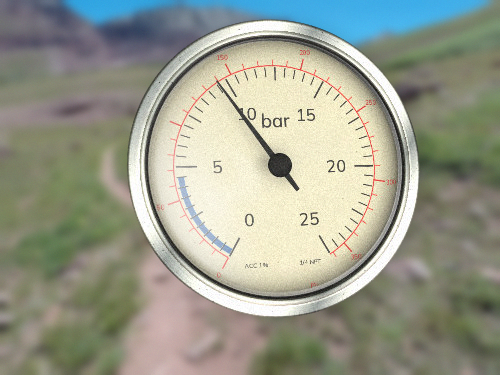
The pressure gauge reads 9.5 bar
